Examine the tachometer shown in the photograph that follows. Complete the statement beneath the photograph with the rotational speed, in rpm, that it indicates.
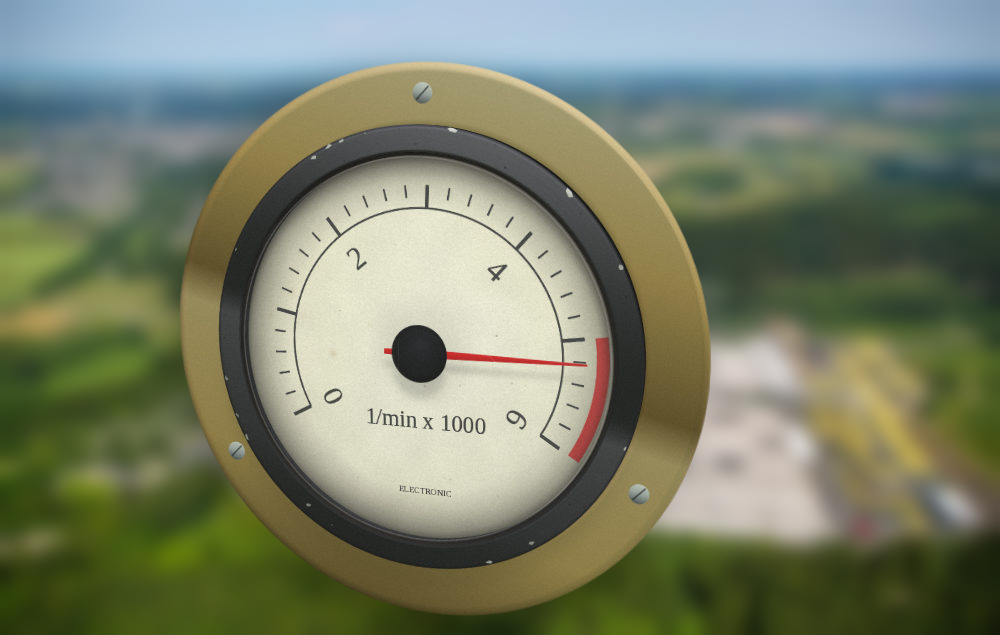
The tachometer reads 5200 rpm
